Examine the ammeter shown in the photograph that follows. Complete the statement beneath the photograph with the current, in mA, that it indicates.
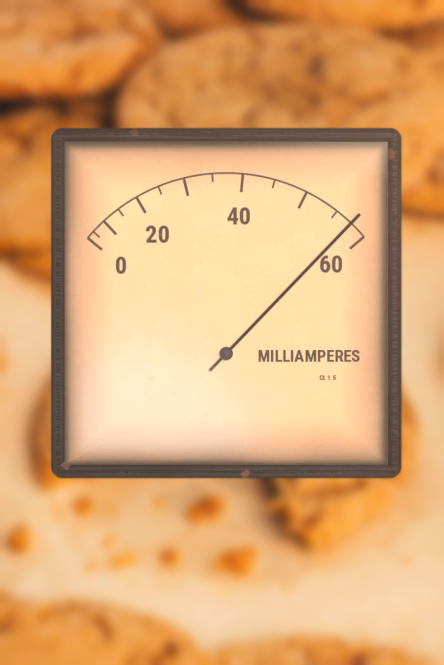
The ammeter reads 57.5 mA
